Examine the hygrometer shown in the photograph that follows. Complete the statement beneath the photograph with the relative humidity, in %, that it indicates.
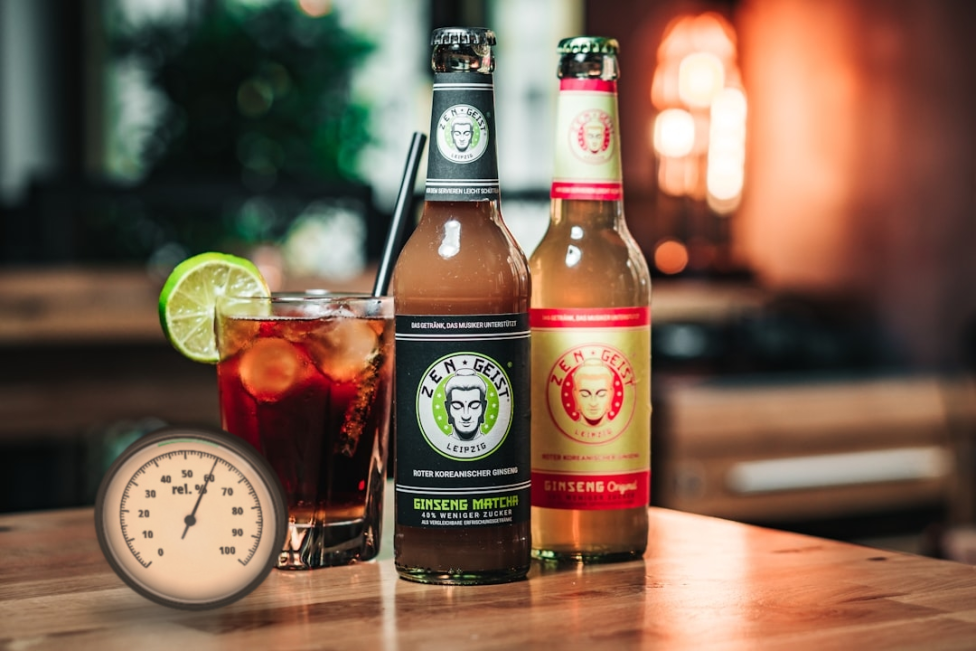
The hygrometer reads 60 %
